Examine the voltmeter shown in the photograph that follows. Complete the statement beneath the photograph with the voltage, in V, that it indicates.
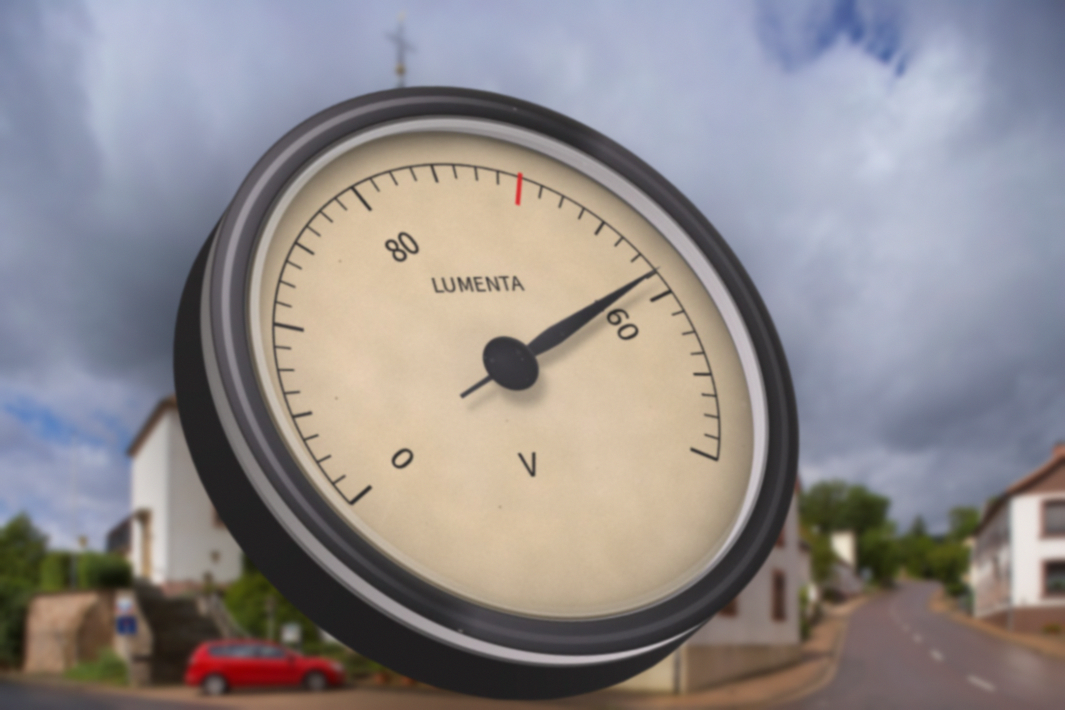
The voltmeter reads 155 V
